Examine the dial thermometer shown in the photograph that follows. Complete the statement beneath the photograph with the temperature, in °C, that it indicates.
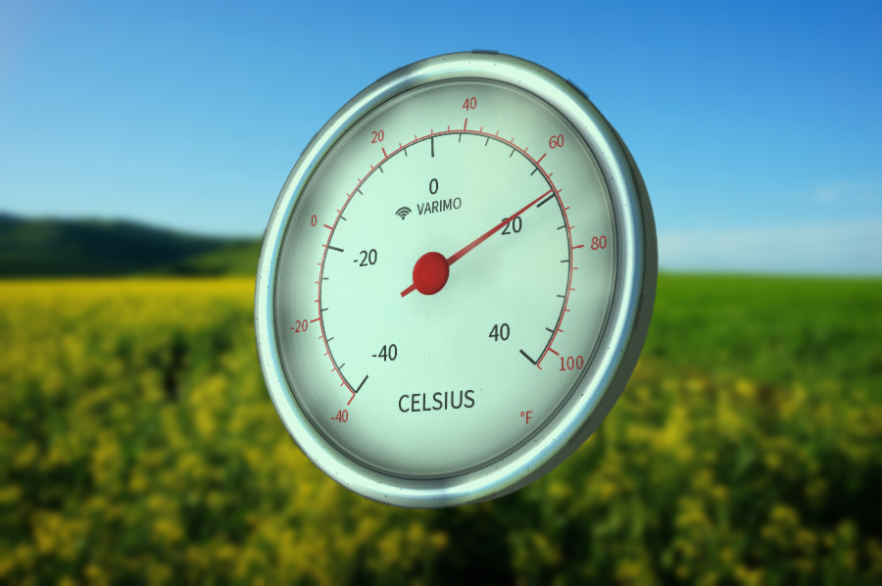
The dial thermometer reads 20 °C
